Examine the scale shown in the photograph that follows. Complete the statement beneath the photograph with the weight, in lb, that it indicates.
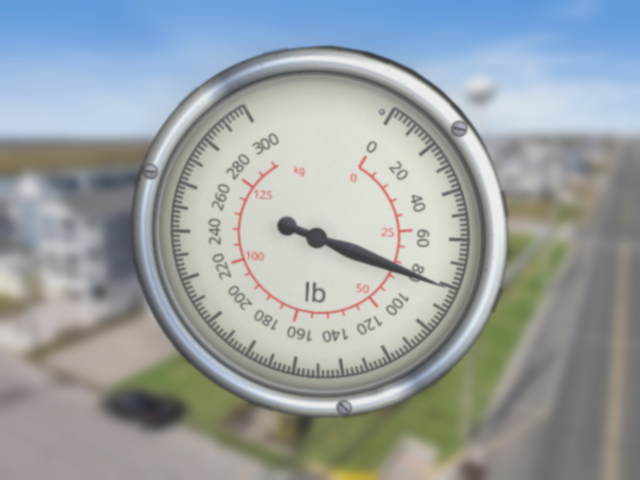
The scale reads 80 lb
